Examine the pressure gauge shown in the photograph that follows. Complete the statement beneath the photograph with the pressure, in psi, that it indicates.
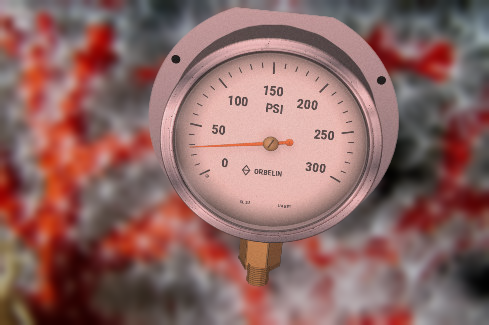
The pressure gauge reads 30 psi
